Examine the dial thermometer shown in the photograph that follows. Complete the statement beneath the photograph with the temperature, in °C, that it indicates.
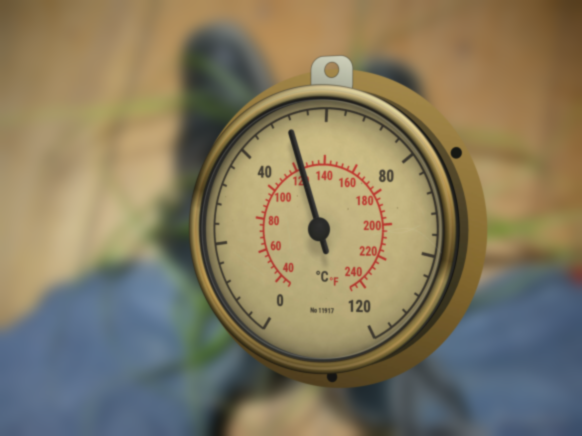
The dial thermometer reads 52 °C
